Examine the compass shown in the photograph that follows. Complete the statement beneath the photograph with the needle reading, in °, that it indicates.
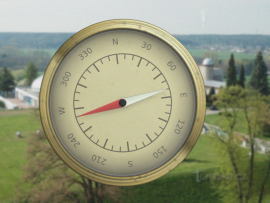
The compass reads 260 °
